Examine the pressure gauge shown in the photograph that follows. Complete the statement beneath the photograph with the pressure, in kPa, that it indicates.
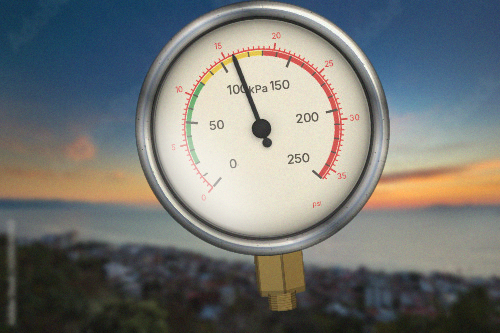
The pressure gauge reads 110 kPa
